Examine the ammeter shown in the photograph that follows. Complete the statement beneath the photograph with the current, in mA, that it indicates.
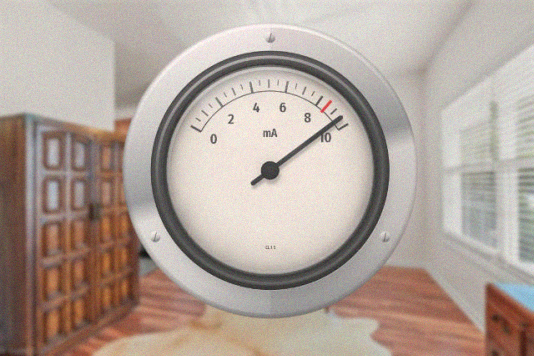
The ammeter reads 9.5 mA
